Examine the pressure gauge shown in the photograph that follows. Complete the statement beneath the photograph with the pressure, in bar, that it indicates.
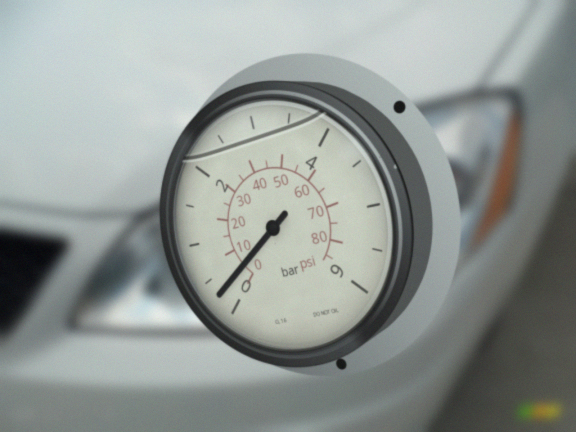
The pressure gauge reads 0.25 bar
